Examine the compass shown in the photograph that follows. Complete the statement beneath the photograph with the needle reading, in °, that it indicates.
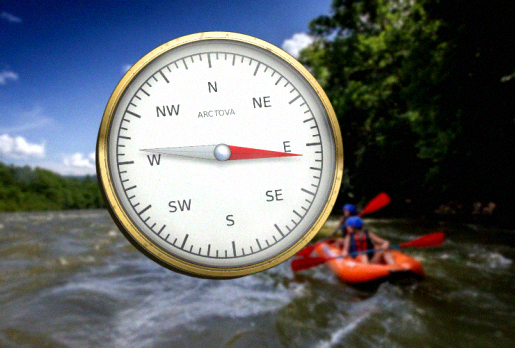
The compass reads 97.5 °
